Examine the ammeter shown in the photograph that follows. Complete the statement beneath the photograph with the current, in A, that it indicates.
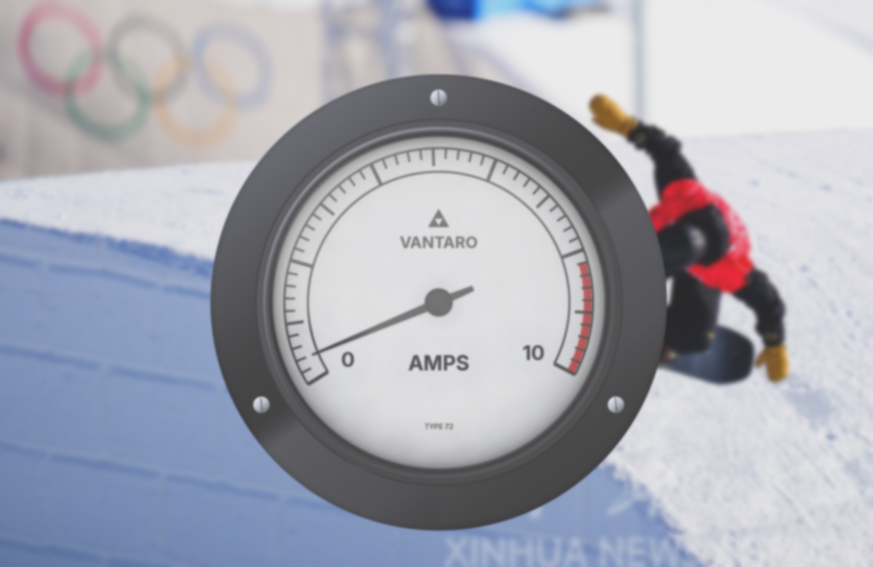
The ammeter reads 0.4 A
